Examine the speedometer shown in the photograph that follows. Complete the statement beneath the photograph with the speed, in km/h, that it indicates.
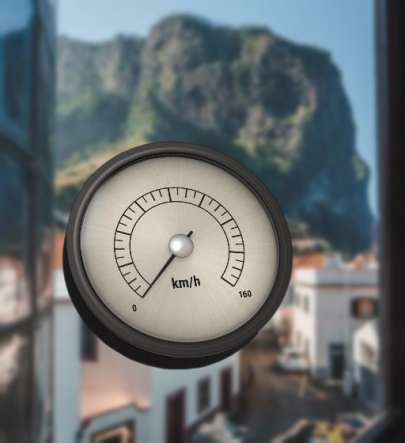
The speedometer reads 0 km/h
